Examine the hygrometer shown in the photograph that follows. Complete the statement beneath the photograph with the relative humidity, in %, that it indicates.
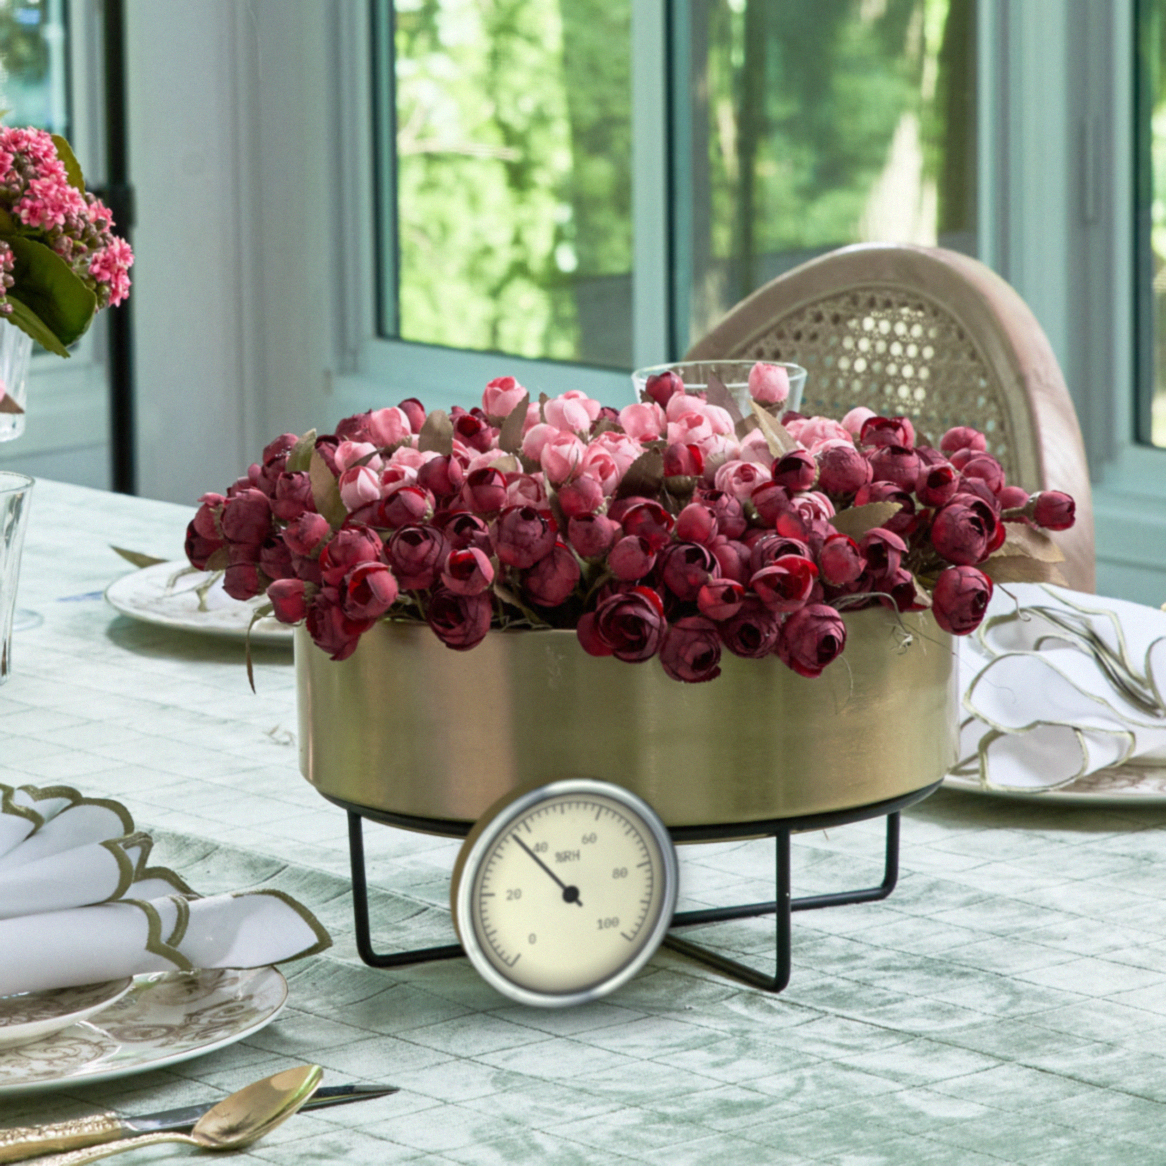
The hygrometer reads 36 %
